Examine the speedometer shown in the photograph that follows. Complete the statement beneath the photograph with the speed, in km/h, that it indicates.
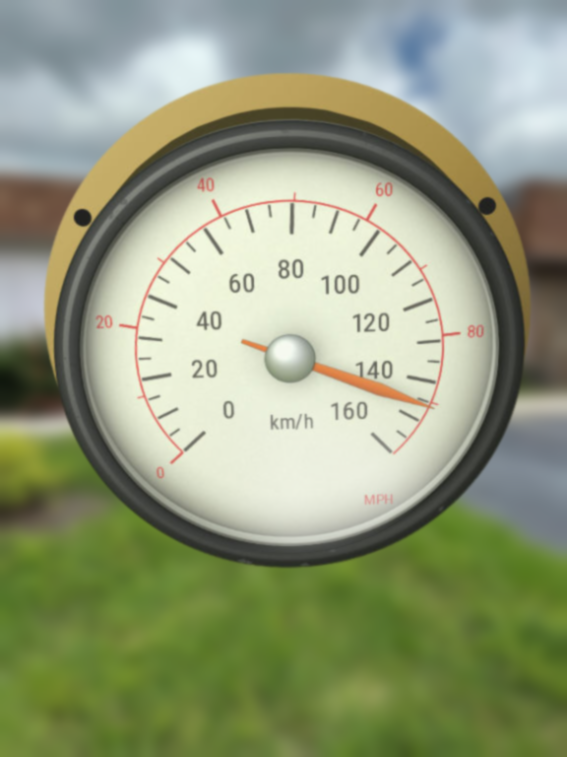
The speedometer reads 145 km/h
